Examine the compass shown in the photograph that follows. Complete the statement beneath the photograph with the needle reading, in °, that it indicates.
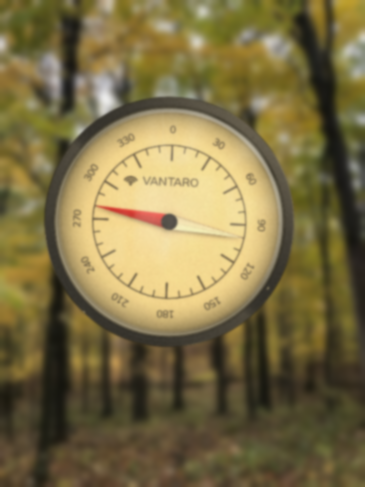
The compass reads 280 °
